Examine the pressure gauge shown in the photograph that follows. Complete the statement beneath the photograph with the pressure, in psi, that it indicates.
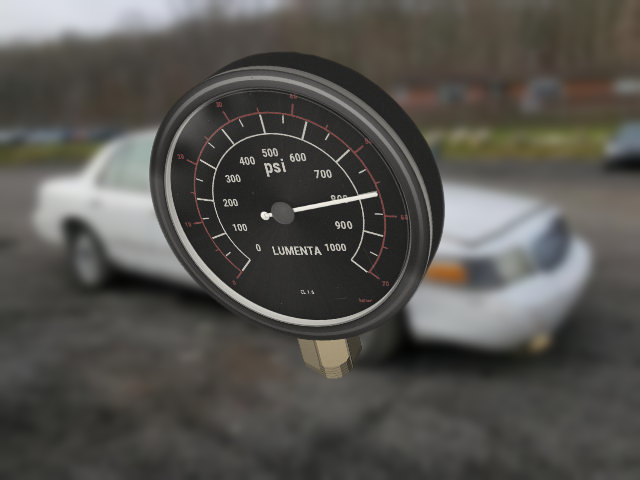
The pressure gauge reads 800 psi
